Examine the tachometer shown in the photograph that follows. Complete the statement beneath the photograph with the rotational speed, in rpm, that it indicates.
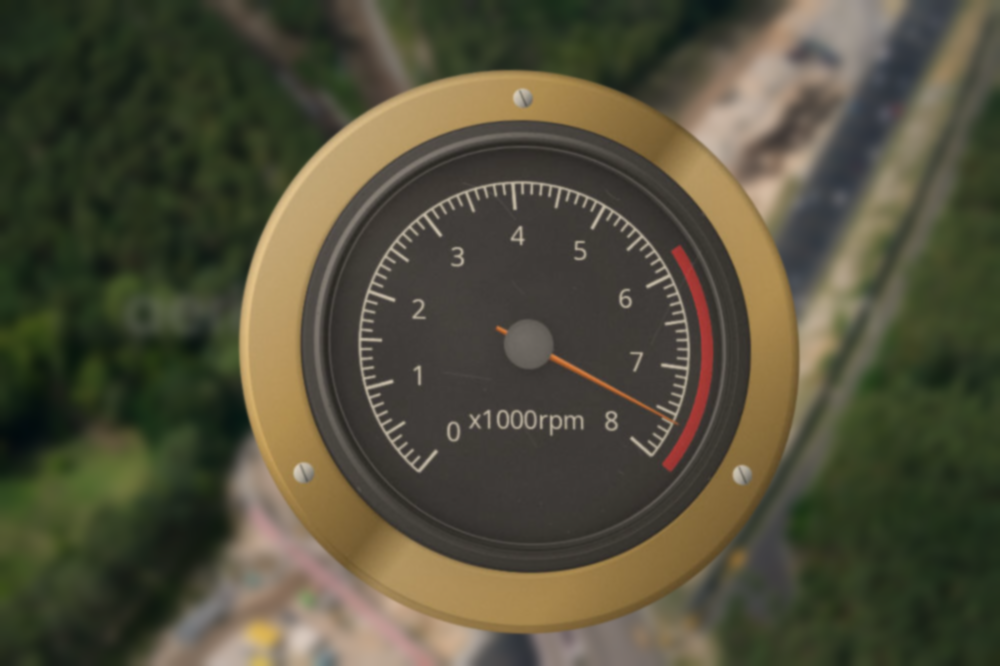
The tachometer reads 7600 rpm
